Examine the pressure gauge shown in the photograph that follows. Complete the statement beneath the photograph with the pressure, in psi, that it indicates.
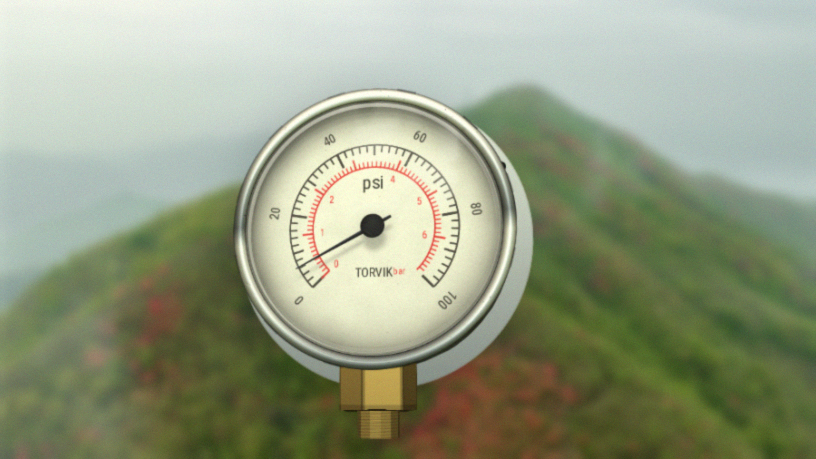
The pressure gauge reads 6 psi
